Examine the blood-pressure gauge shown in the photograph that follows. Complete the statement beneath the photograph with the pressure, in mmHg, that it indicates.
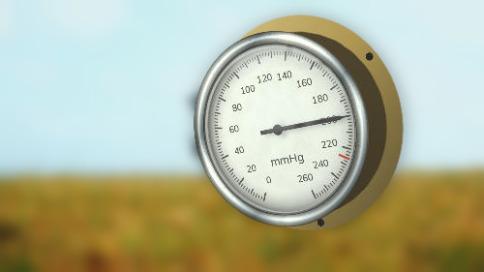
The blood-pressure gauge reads 200 mmHg
